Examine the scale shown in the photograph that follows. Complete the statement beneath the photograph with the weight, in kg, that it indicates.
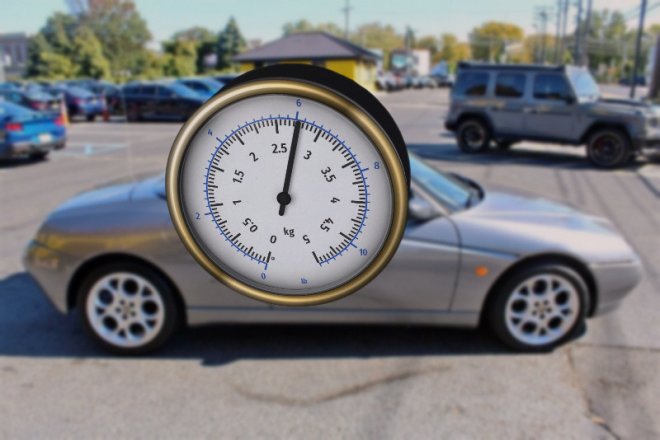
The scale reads 2.75 kg
